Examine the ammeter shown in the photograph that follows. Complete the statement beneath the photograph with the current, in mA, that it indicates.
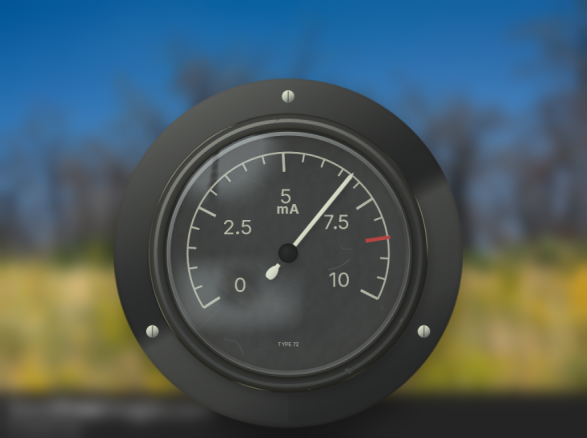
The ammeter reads 6.75 mA
